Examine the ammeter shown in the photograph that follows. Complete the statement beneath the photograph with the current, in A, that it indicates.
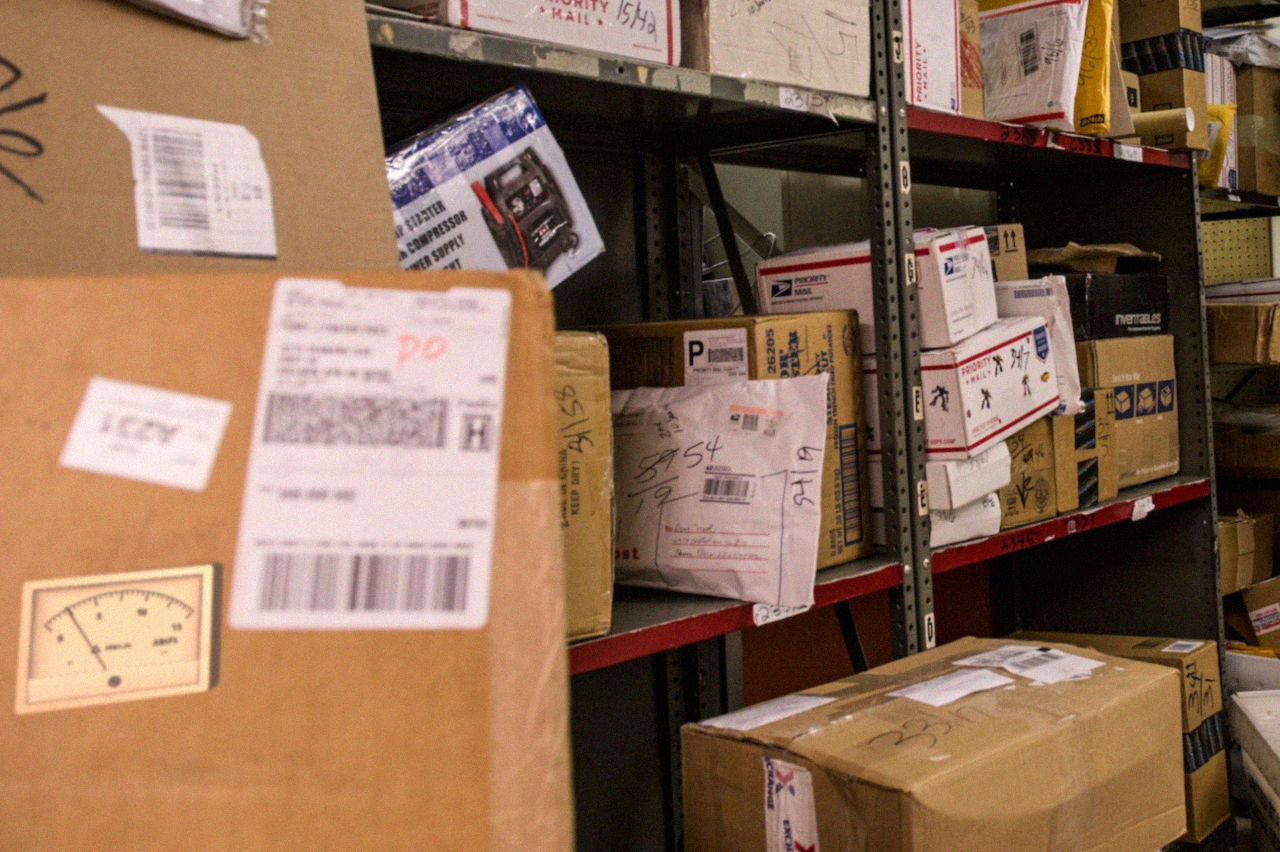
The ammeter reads 2.5 A
